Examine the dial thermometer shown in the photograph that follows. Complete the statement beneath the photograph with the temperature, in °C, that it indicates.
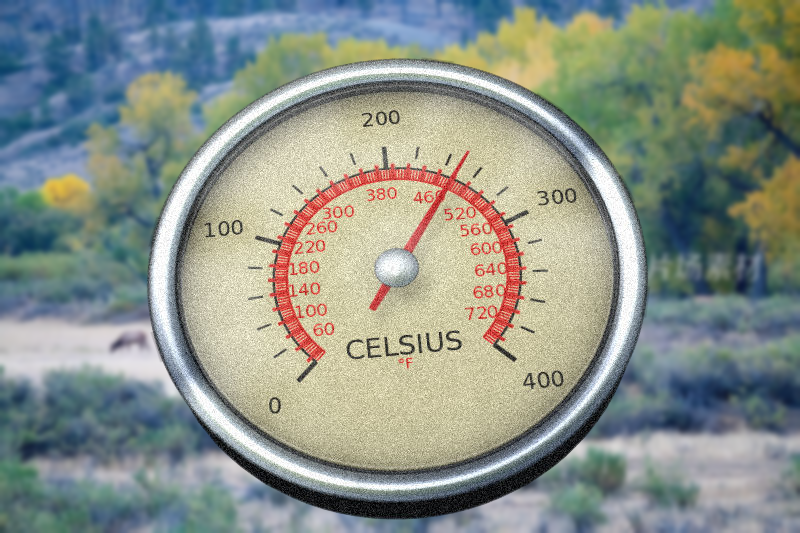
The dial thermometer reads 250 °C
